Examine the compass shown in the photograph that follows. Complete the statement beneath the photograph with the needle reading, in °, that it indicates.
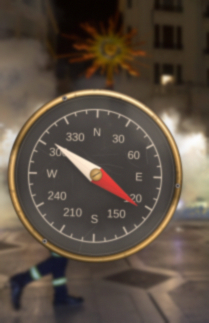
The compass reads 125 °
